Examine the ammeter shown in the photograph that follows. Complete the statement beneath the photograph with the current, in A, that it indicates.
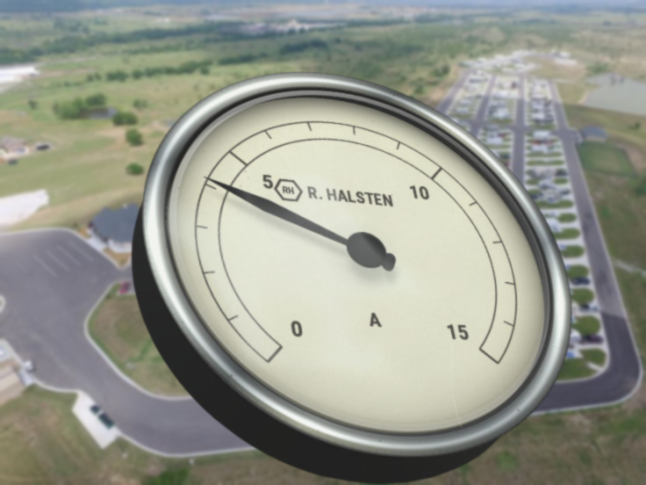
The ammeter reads 4 A
